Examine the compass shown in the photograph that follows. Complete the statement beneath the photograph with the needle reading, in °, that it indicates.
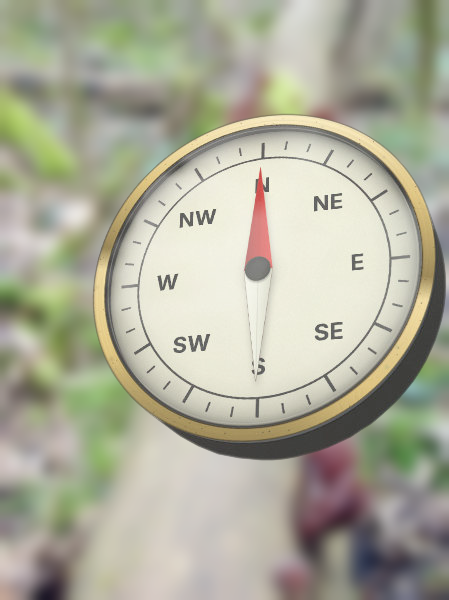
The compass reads 0 °
